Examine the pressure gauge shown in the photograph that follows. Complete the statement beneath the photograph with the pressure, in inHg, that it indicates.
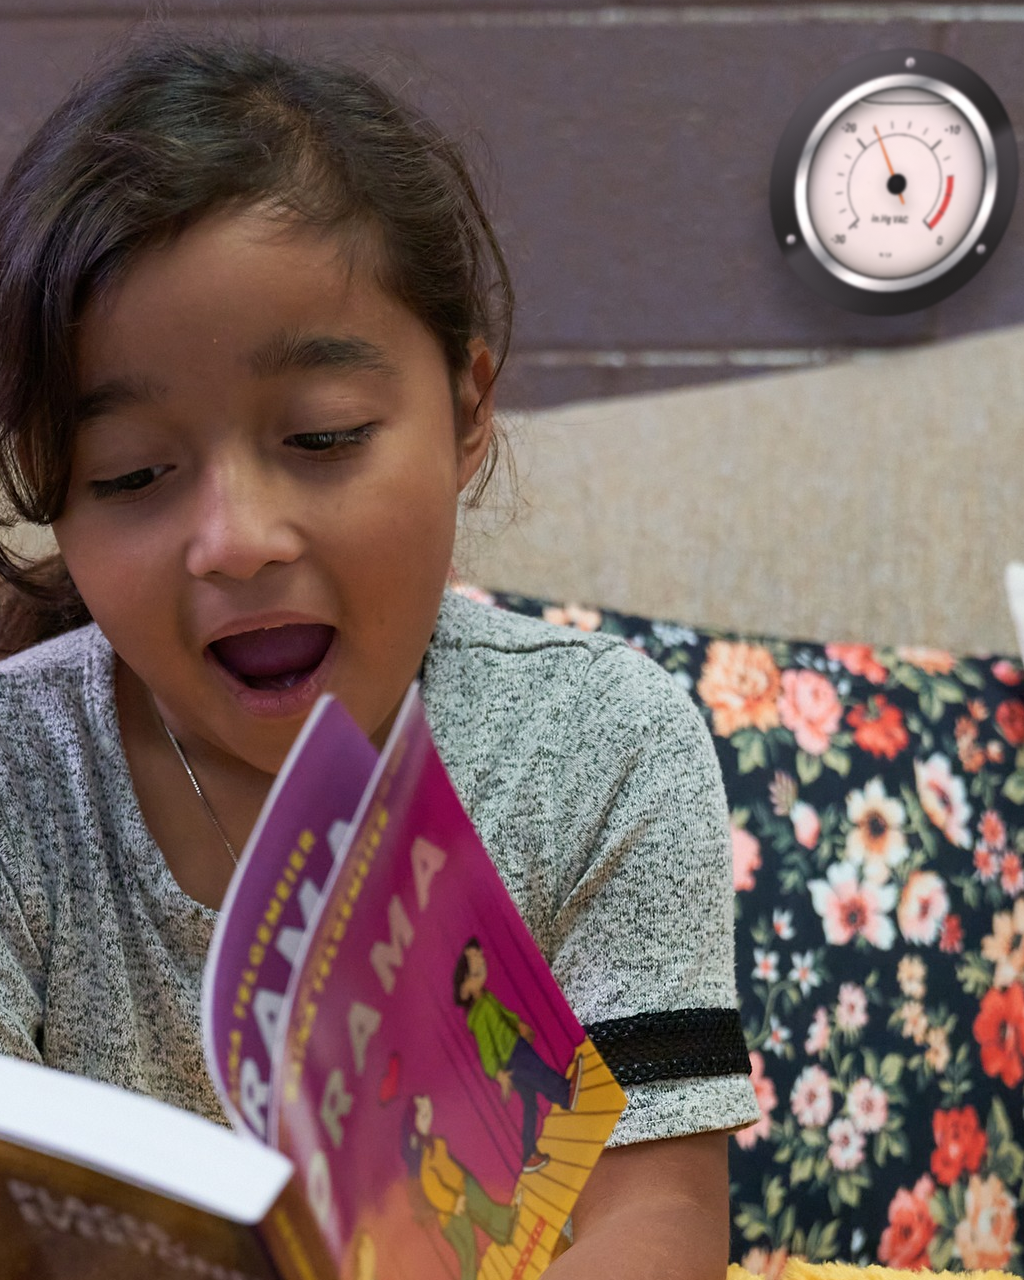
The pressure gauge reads -18 inHg
